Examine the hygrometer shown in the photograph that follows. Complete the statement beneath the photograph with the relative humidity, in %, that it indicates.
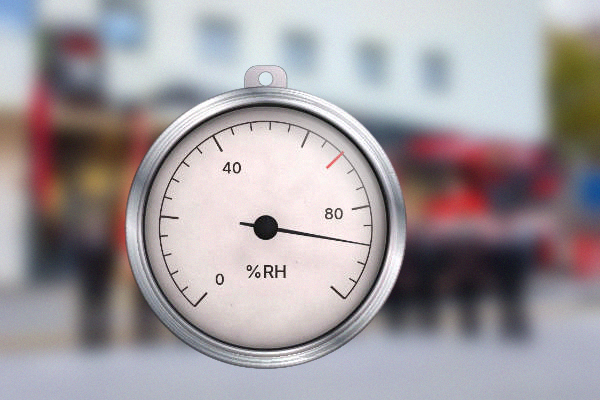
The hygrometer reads 88 %
